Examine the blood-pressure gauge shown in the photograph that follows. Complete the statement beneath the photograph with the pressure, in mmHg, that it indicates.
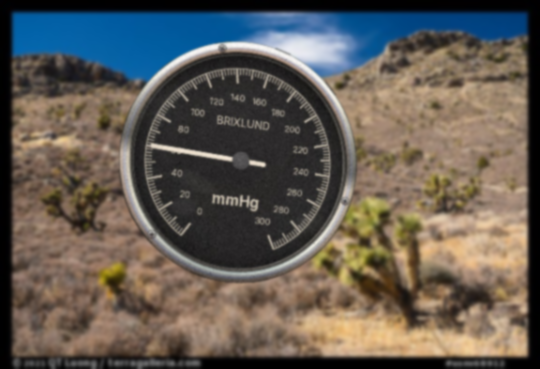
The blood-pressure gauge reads 60 mmHg
